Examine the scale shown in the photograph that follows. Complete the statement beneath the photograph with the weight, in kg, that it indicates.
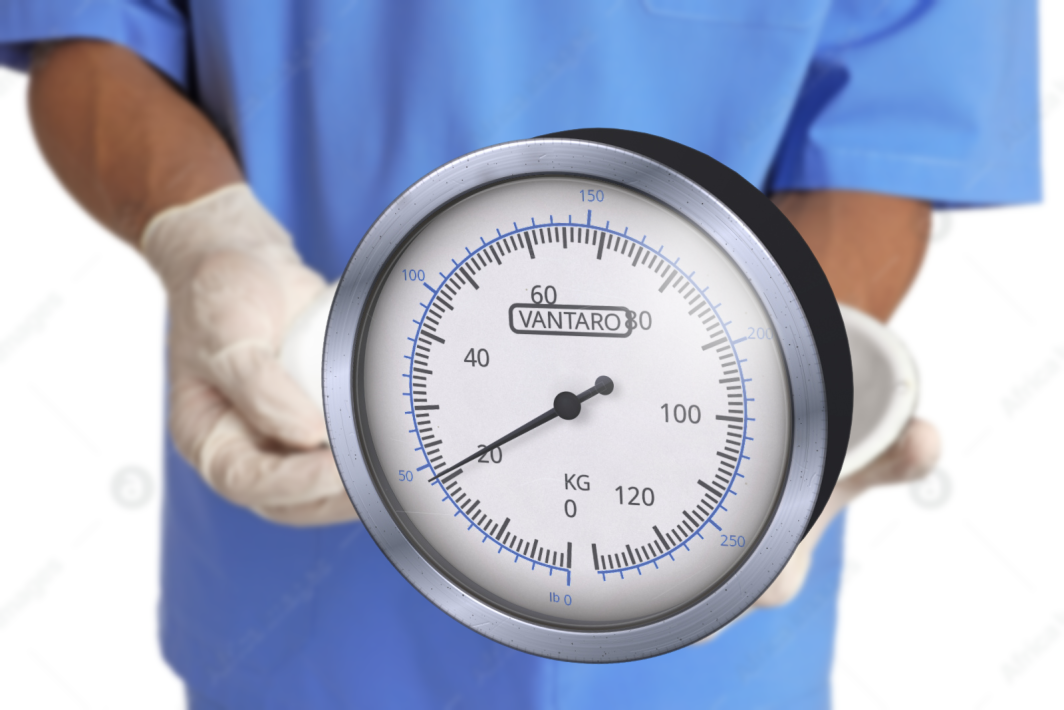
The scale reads 21 kg
